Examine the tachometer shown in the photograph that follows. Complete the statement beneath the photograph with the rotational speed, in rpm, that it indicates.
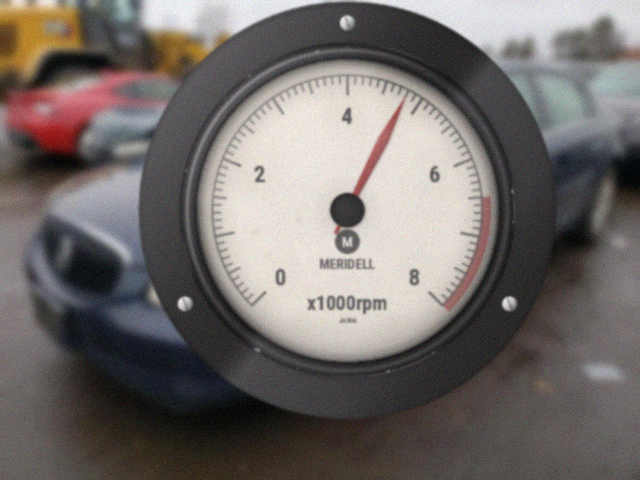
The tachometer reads 4800 rpm
